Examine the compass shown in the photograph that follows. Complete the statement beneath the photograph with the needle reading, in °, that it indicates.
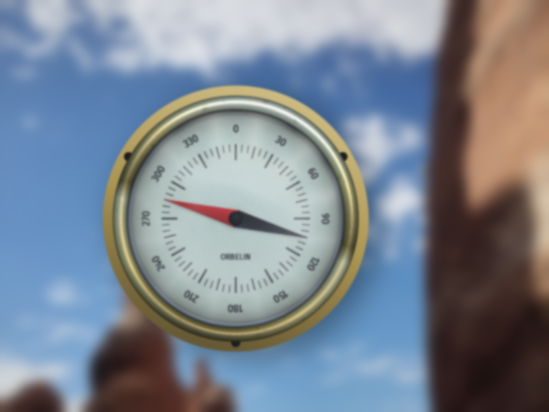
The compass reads 285 °
